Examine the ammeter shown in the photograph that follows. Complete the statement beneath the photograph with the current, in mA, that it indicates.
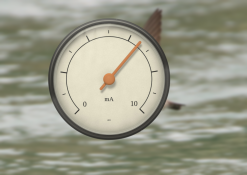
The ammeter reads 6.5 mA
